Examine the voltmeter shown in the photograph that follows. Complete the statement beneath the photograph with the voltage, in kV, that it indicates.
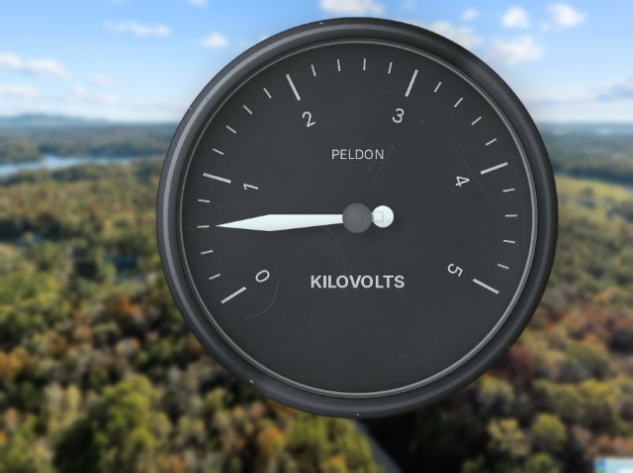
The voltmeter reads 0.6 kV
